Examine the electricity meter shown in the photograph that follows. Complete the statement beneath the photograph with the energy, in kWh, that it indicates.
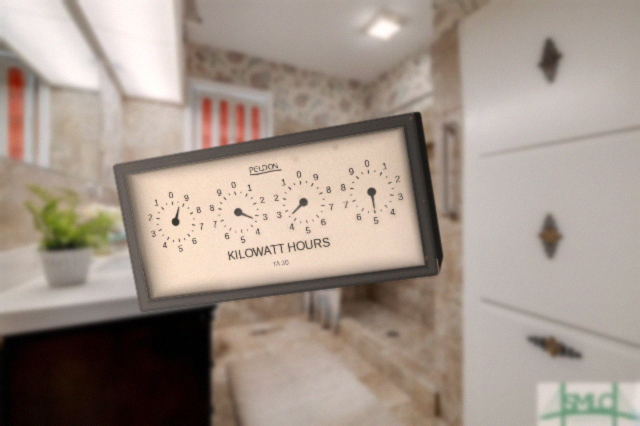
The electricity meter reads 9335 kWh
